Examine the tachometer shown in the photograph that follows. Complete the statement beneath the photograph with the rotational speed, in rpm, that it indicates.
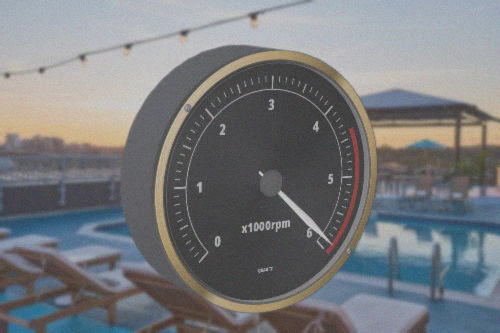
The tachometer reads 5900 rpm
